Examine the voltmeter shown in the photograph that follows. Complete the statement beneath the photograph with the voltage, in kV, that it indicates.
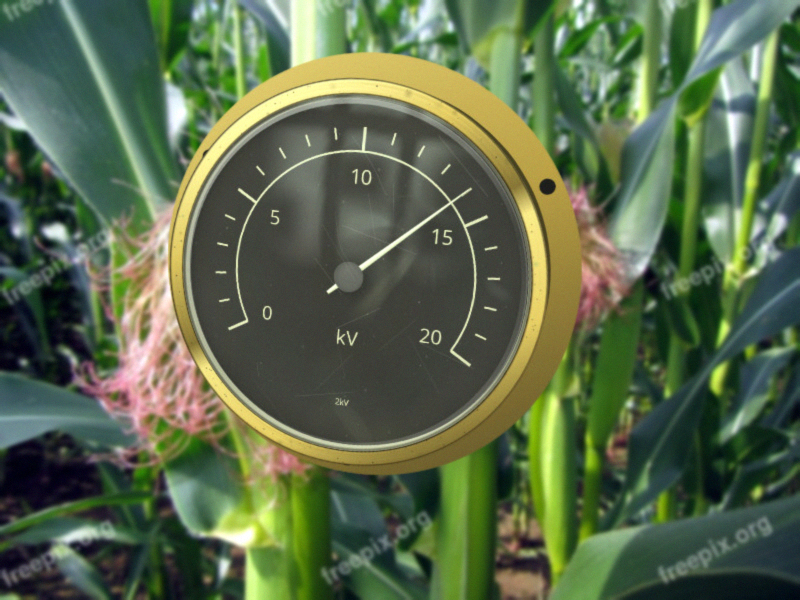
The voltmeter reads 14 kV
